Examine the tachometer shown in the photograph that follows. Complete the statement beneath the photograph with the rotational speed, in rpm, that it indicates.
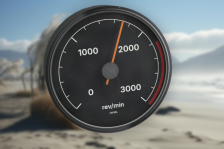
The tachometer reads 1700 rpm
